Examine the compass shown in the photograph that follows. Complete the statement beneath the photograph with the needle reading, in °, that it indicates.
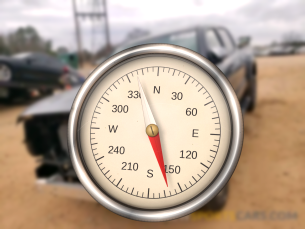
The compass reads 160 °
